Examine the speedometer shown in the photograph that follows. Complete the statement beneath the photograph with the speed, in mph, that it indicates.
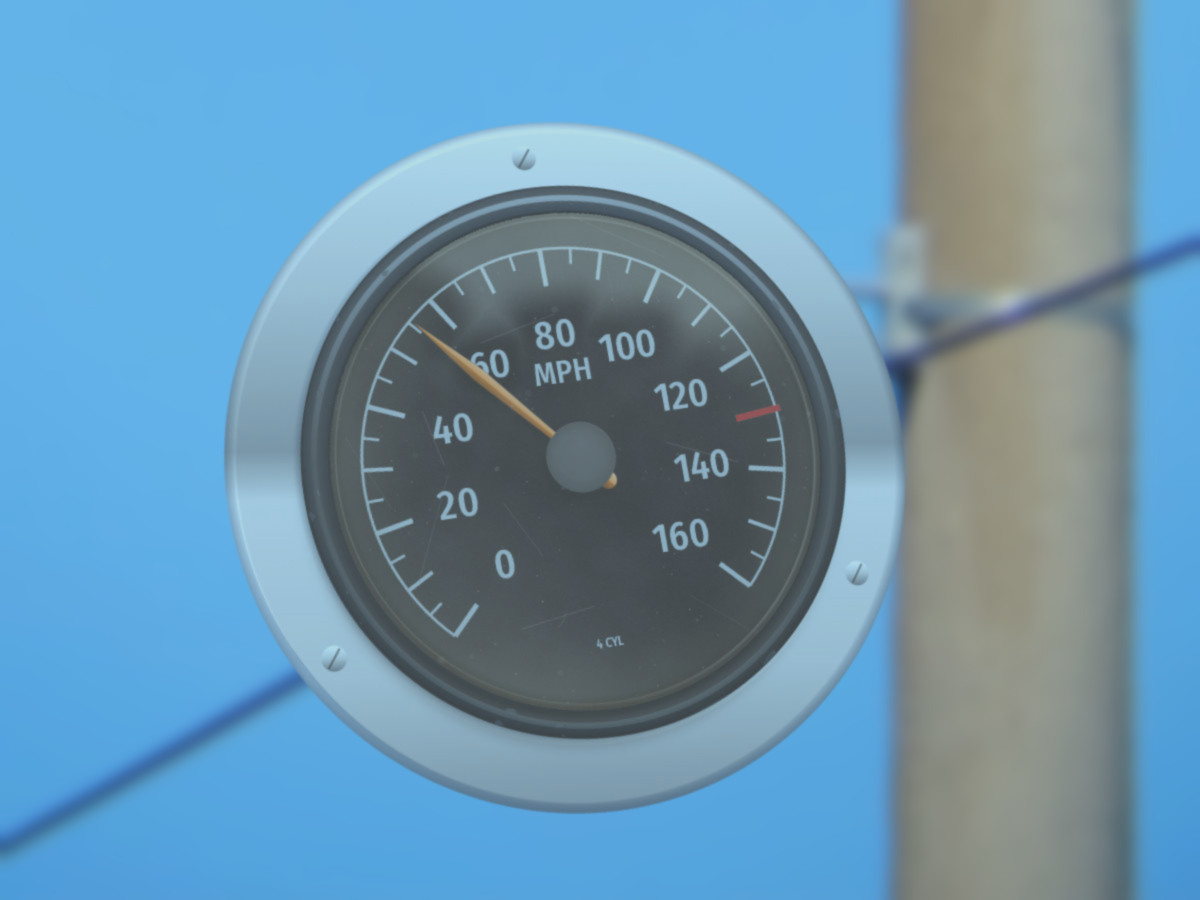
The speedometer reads 55 mph
